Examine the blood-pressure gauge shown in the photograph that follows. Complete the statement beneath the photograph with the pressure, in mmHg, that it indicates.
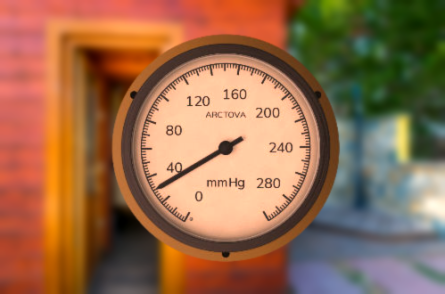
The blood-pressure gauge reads 30 mmHg
